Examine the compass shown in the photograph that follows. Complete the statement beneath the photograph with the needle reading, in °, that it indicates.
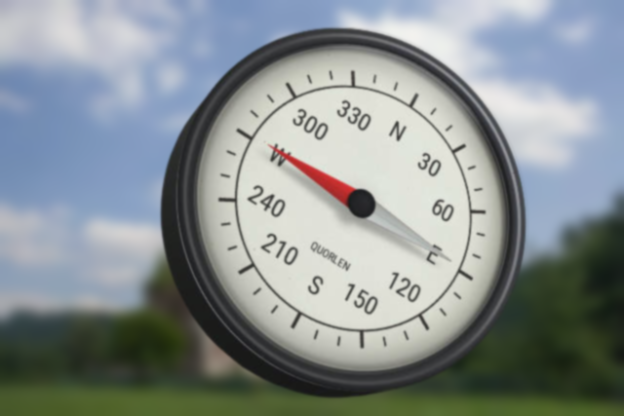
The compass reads 270 °
